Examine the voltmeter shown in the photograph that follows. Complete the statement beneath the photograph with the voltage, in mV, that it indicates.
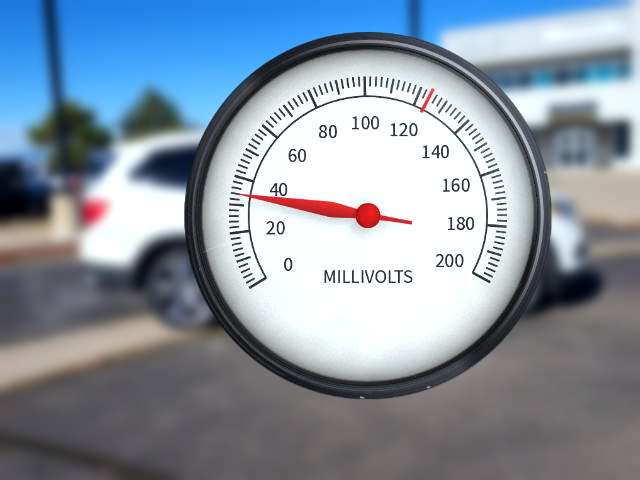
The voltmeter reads 34 mV
